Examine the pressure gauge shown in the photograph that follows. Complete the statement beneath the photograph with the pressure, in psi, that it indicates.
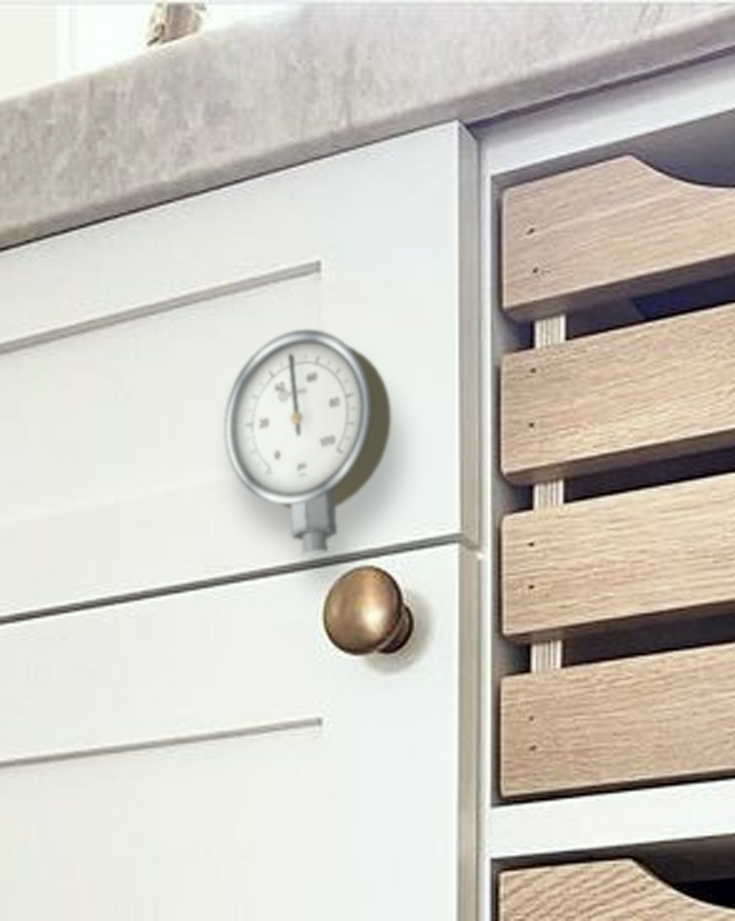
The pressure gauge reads 50 psi
